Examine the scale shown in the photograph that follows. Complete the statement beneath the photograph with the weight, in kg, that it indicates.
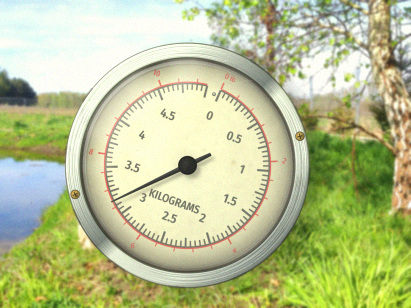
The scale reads 3.15 kg
